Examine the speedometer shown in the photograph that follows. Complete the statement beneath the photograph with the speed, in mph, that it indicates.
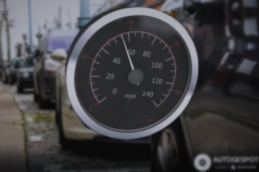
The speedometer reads 55 mph
